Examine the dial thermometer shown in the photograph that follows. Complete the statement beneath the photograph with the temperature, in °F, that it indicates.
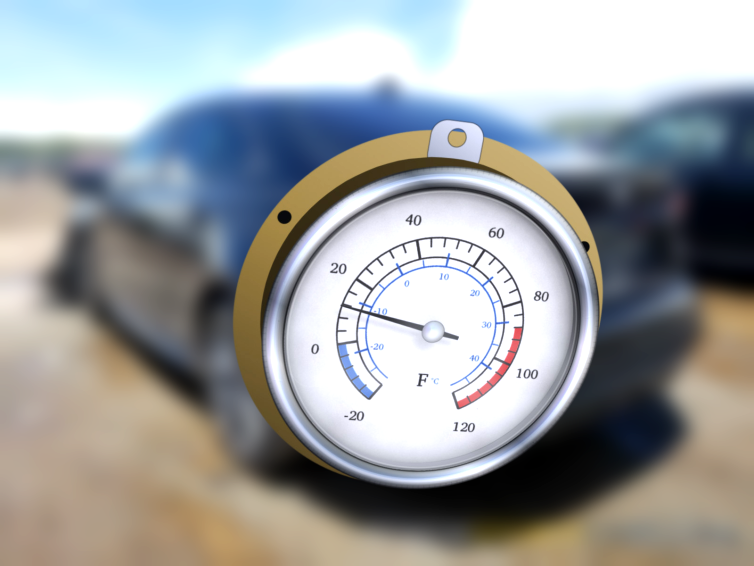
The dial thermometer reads 12 °F
